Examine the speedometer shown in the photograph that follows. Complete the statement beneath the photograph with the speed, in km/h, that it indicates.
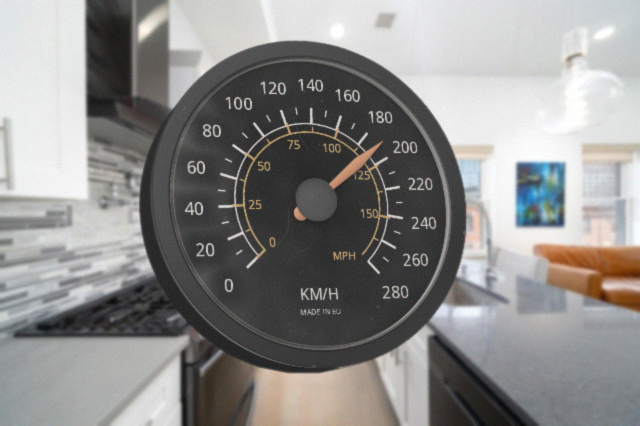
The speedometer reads 190 km/h
